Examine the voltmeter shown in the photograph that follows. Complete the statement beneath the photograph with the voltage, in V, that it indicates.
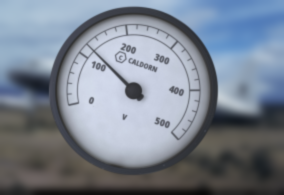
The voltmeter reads 120 V
